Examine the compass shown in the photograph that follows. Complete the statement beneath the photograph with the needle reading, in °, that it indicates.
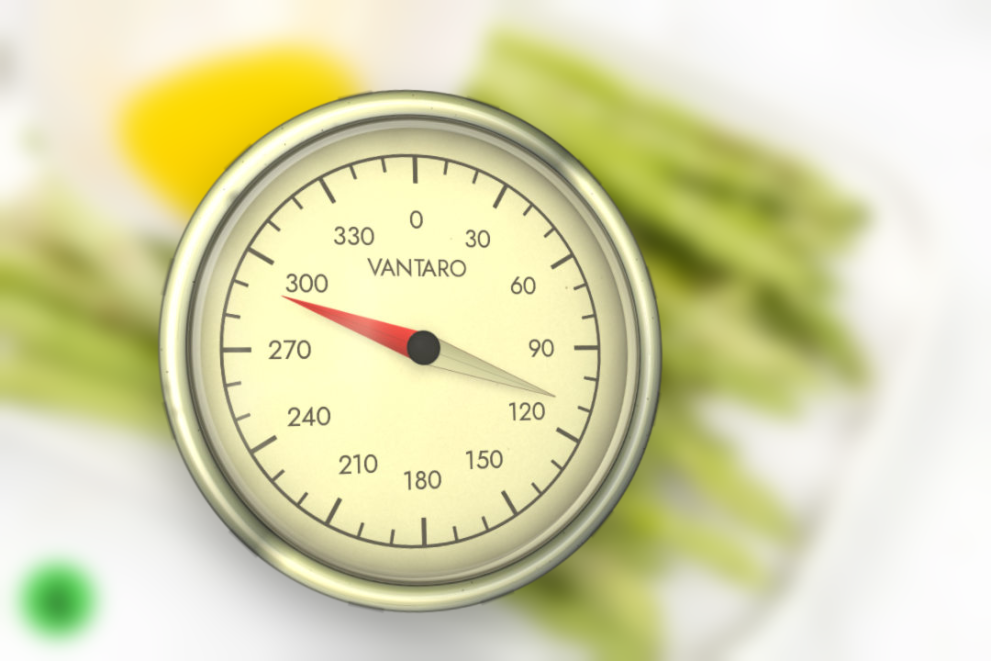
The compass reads 290 °
